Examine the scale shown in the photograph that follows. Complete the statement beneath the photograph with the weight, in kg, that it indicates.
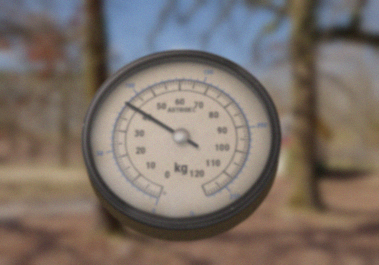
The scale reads 40 kg
